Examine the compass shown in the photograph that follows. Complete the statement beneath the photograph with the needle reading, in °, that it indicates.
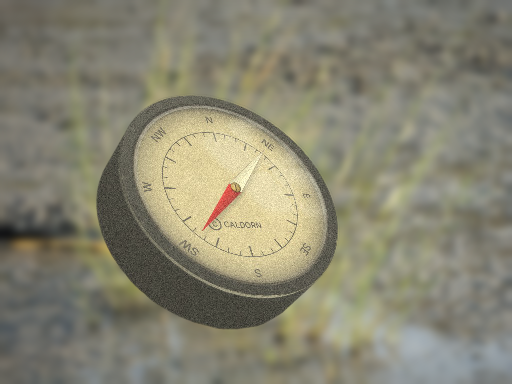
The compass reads 225 °
